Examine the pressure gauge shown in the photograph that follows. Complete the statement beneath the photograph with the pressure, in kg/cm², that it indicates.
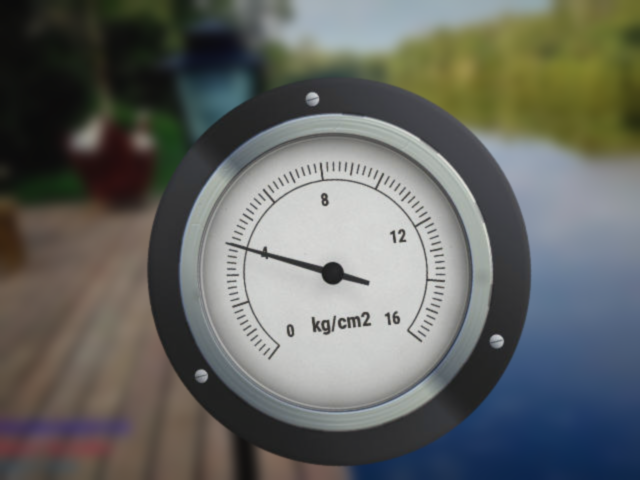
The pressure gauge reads 4 kg/cm²
